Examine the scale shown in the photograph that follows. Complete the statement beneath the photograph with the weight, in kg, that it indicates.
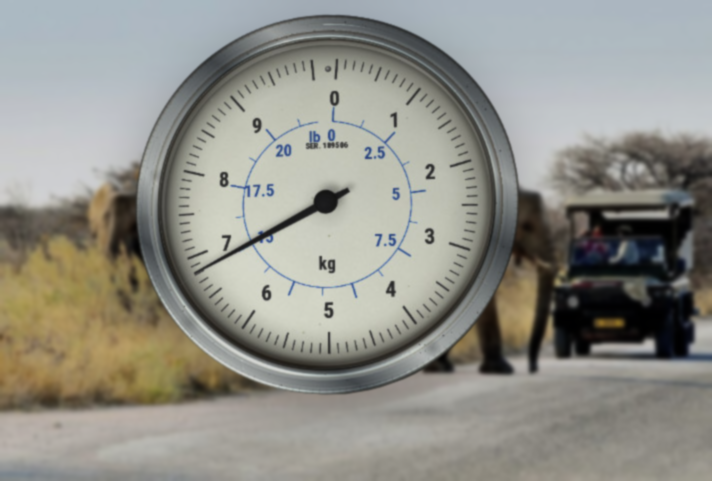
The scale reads 6.8 kg
